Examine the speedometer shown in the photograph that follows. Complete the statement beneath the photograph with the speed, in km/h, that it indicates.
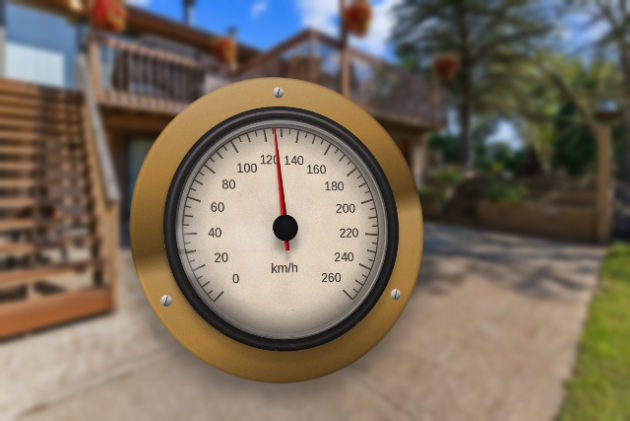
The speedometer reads 125 km/h
